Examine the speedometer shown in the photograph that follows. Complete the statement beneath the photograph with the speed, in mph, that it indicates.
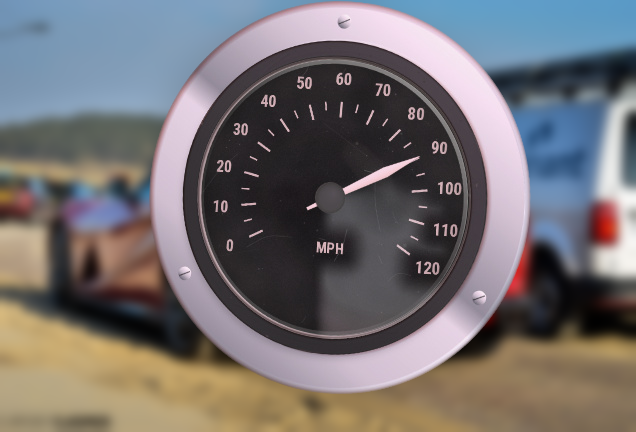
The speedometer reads 90 mph
